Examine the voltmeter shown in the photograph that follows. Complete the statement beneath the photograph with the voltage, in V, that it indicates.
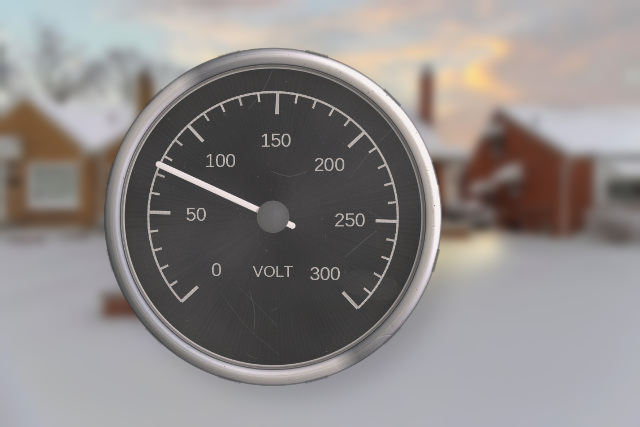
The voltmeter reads 75 V
